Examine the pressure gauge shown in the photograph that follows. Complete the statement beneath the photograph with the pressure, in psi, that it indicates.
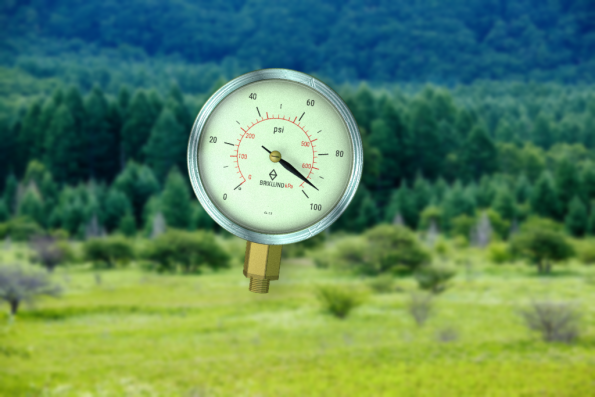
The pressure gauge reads 95 psi
